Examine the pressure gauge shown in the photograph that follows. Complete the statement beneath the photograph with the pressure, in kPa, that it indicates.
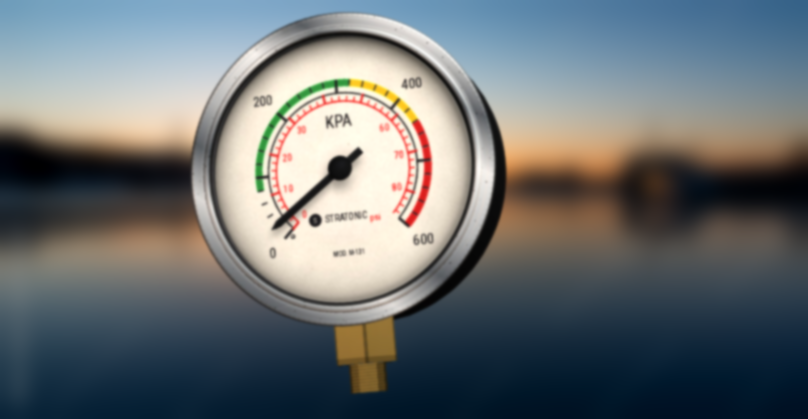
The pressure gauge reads 20 kPa
